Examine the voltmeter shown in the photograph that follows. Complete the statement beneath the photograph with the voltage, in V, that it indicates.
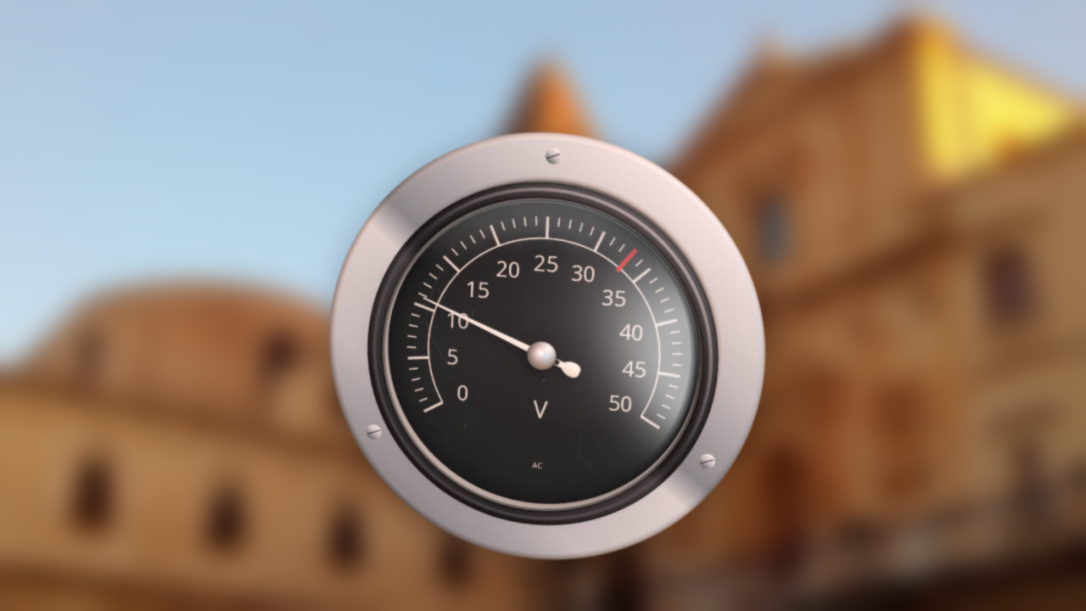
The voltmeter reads 11 V
